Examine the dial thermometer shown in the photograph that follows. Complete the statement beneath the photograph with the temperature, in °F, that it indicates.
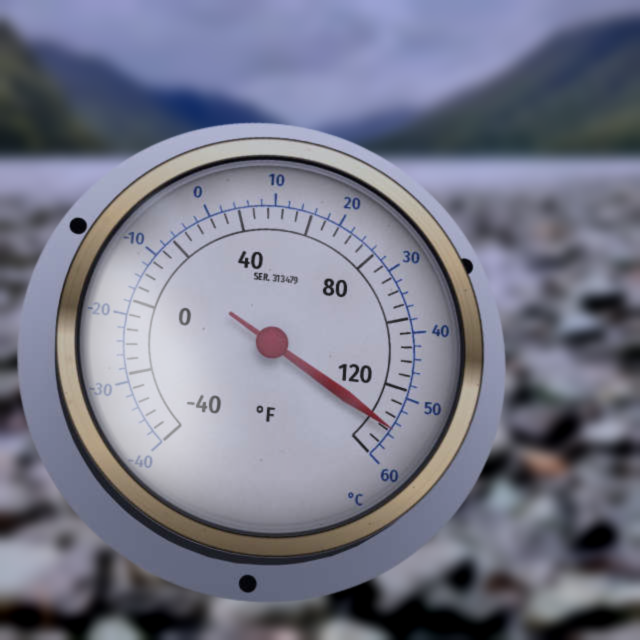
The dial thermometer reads 132 °F
